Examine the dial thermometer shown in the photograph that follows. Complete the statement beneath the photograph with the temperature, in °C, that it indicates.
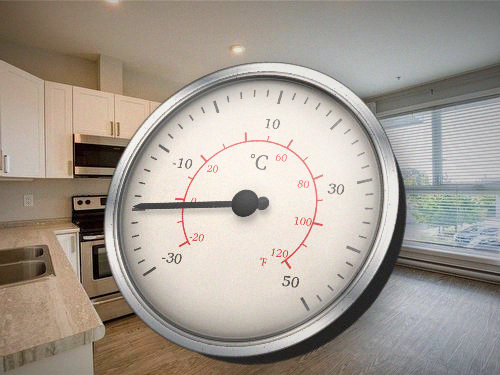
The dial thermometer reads -20 °C
